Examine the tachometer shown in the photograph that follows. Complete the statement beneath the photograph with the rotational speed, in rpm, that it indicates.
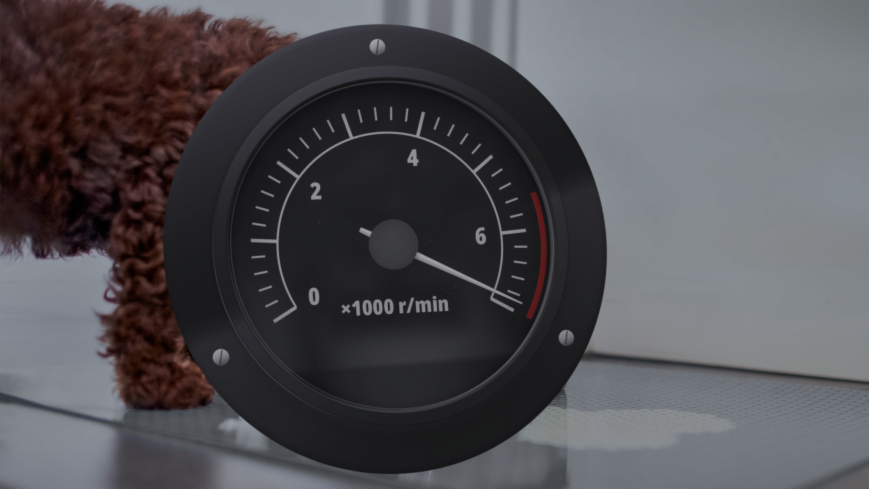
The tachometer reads 6900 rpm
